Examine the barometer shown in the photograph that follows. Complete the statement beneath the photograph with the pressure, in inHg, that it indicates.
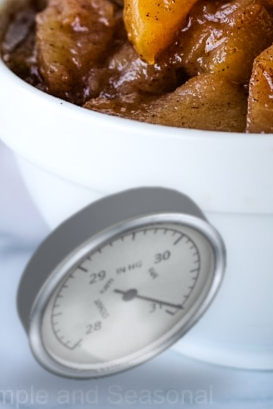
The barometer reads 30.9 inHg
